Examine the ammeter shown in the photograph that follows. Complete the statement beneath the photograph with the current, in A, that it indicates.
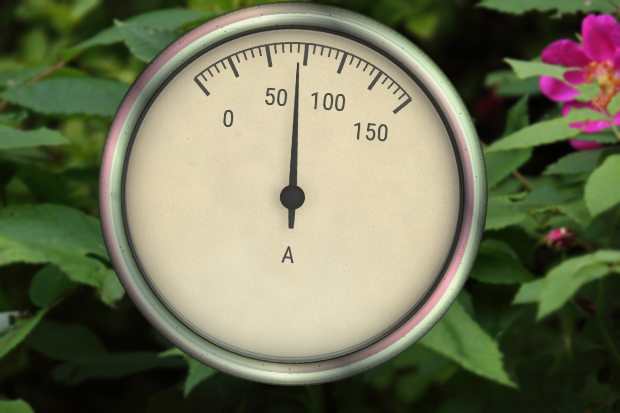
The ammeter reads 70 A
